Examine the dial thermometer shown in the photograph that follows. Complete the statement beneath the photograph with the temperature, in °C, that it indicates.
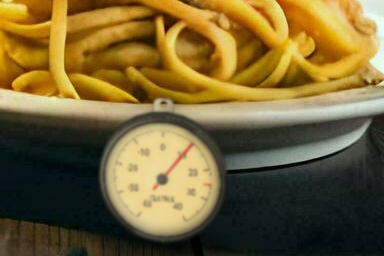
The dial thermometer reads 10 °C
